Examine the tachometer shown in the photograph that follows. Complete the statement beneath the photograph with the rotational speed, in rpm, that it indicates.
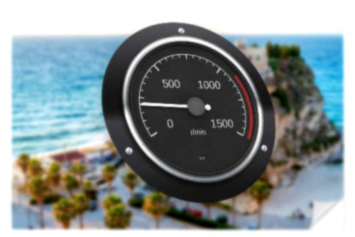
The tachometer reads 200 rpm
